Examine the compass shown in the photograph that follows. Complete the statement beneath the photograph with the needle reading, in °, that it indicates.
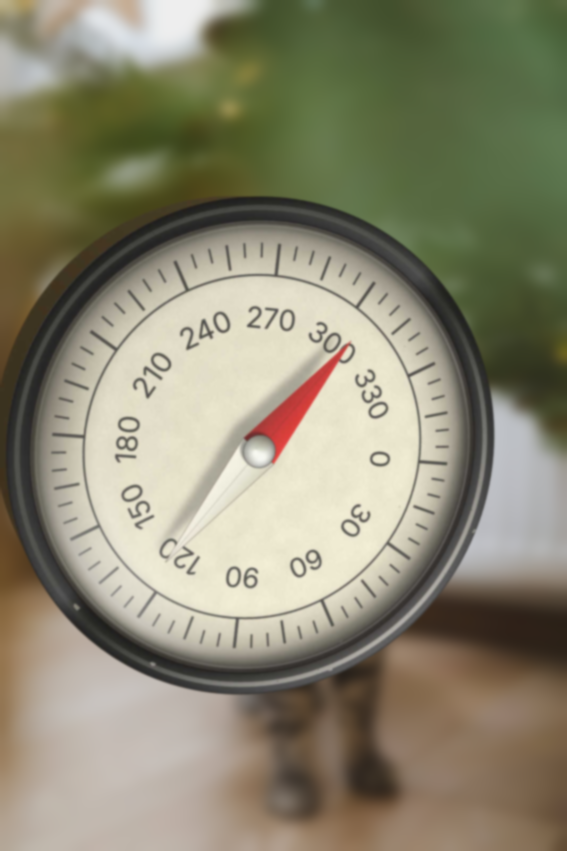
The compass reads 305 °
